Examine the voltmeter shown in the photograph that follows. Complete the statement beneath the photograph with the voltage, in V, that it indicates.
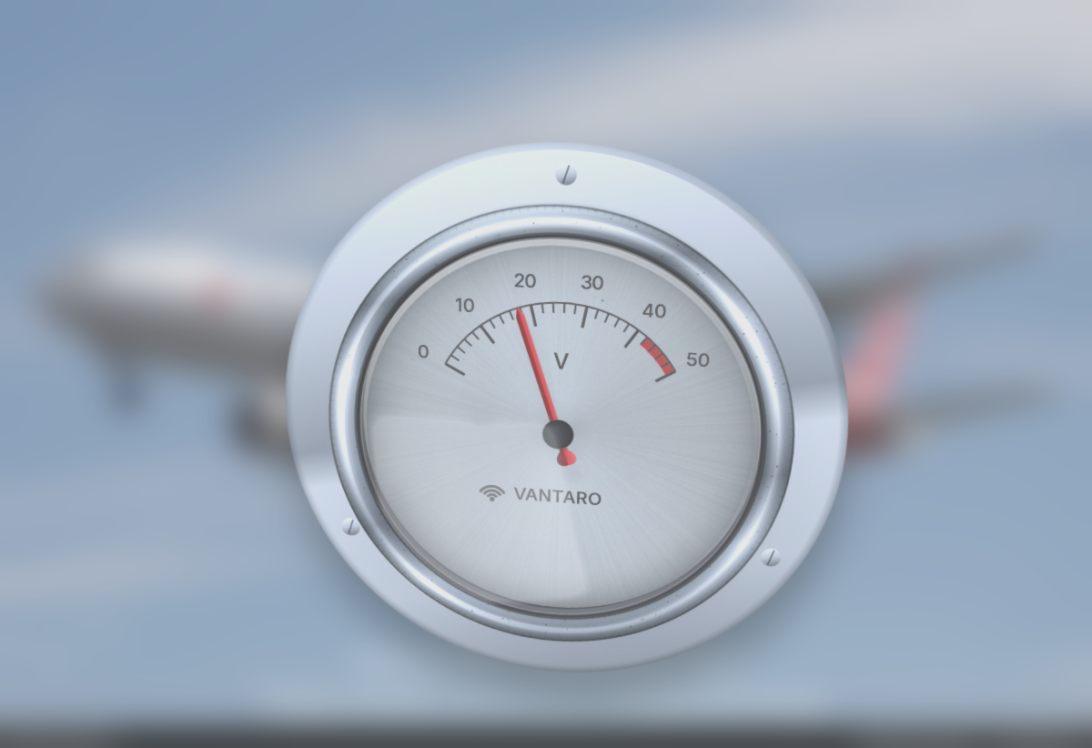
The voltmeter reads 18 V
